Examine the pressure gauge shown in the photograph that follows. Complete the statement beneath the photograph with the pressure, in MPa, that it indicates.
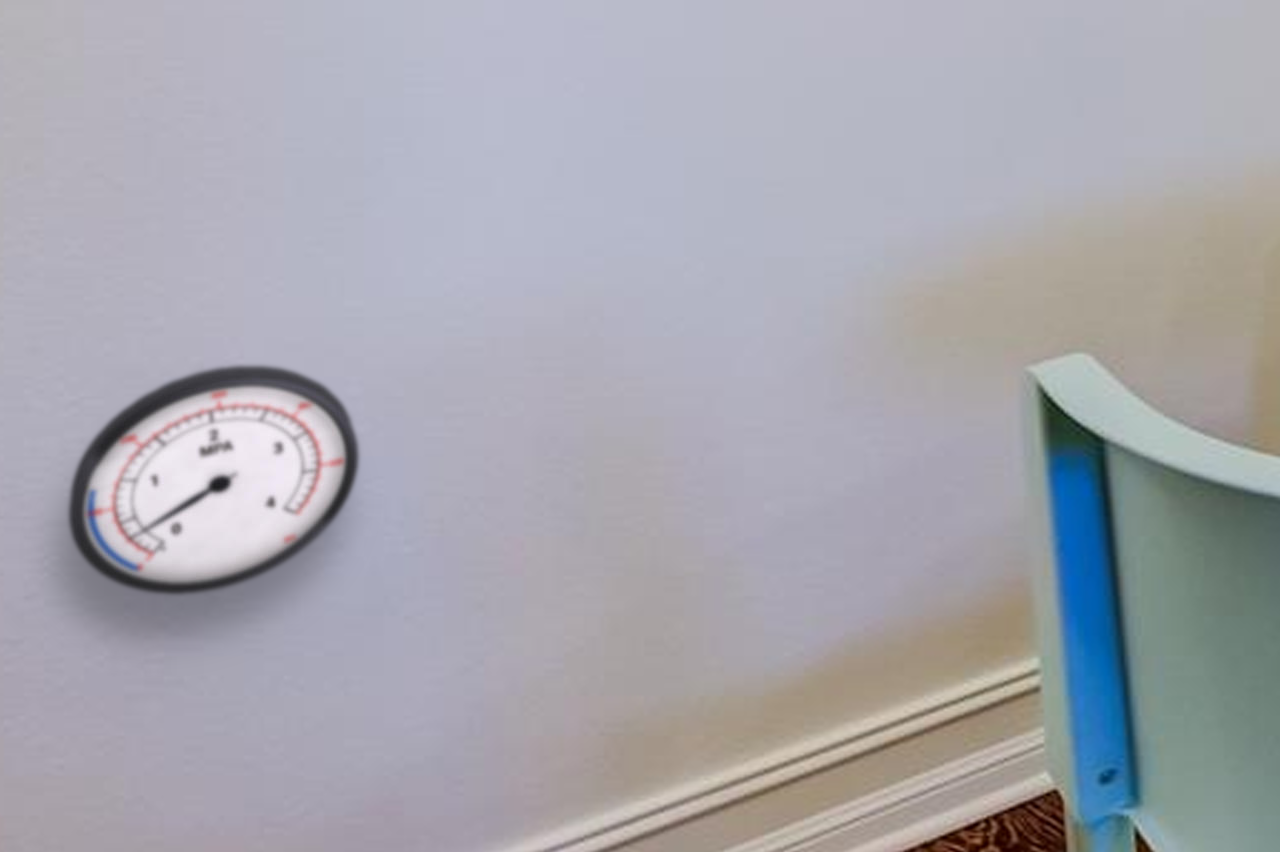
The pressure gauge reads 0.3 MPa
